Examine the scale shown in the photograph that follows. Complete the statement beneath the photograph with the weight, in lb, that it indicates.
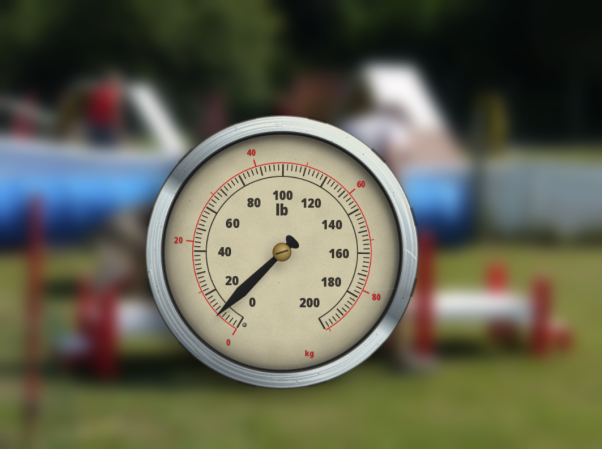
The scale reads 10 lb
